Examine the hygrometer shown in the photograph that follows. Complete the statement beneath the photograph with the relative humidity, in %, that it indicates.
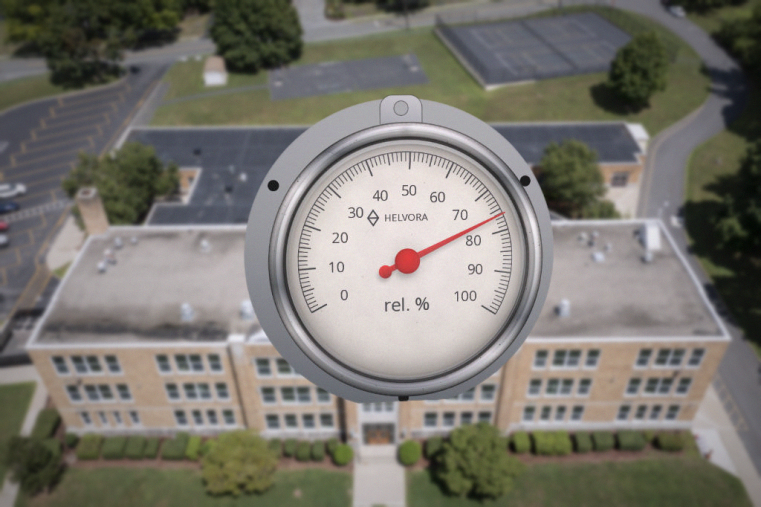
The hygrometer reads 76 %
